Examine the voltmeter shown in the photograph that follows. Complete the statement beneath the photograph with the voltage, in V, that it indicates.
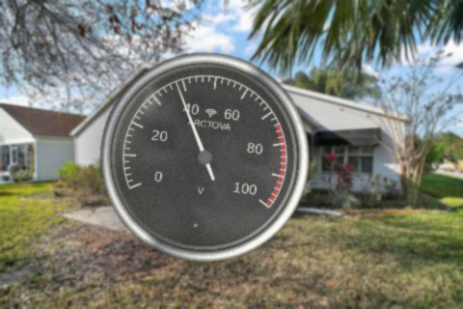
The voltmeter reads 38 V
